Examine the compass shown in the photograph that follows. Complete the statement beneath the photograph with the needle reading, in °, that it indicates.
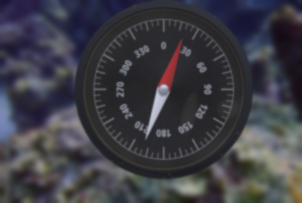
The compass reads 20 °
